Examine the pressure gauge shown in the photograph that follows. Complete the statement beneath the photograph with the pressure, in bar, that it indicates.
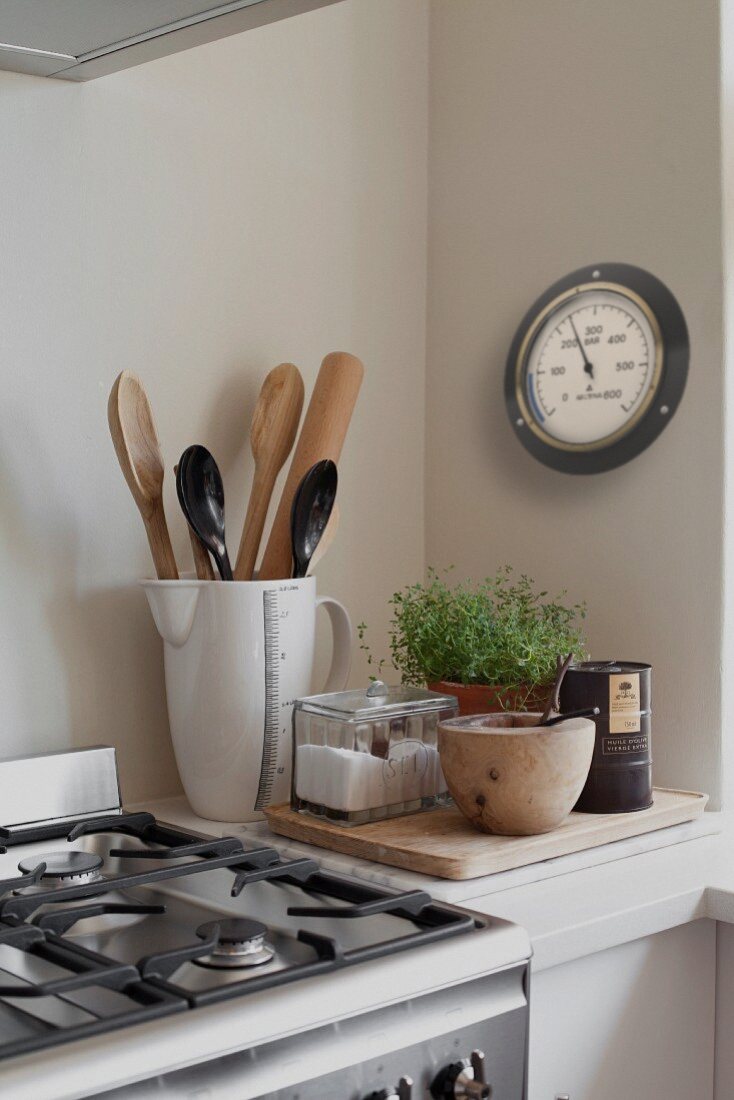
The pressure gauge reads 240 bar
